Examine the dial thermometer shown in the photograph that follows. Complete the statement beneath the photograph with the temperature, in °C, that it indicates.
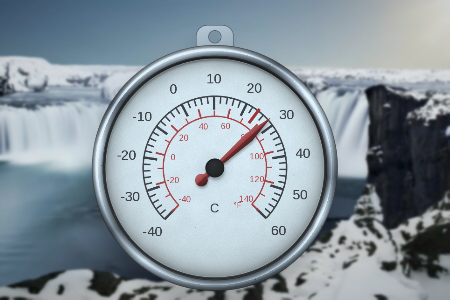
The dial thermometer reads 28 °C
